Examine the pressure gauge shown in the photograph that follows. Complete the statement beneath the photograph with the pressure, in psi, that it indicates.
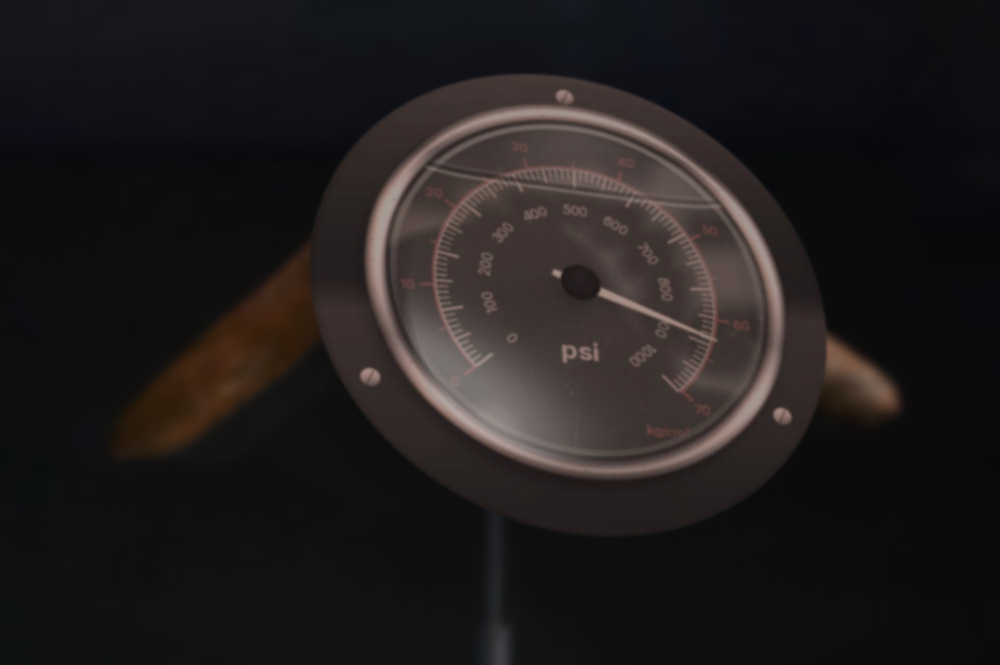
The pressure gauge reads 900 psi
